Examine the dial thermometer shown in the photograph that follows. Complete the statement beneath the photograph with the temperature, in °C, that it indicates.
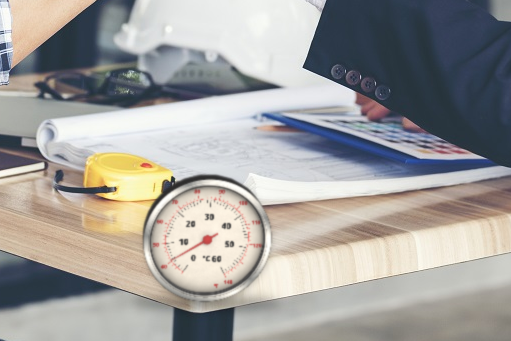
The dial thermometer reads 5 °C
